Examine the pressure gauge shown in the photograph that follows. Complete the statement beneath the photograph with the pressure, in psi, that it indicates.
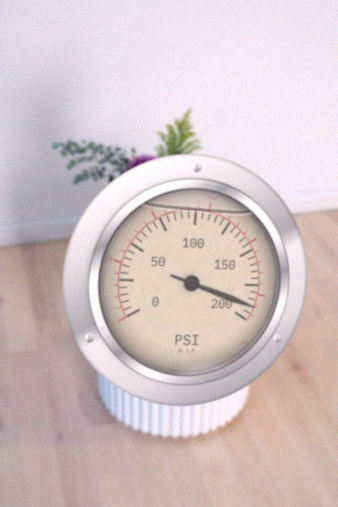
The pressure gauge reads 190 psi
